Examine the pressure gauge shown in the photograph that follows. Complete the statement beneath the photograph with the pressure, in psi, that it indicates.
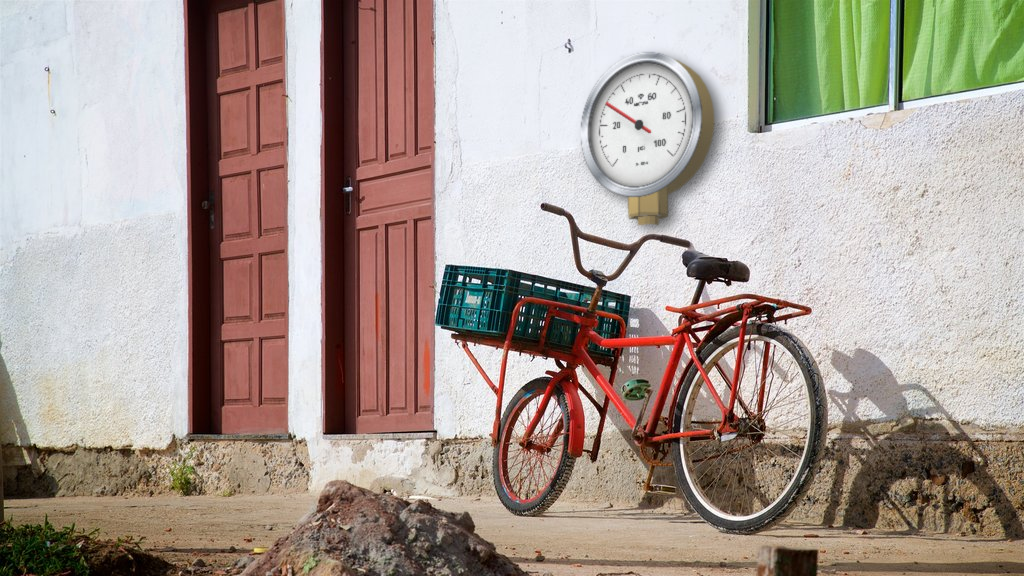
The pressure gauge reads 30 psi
